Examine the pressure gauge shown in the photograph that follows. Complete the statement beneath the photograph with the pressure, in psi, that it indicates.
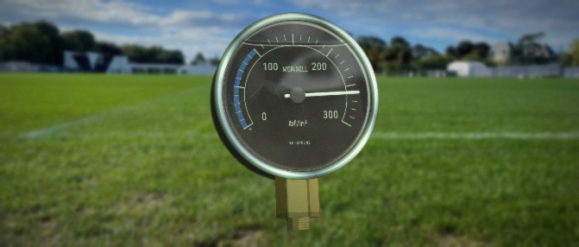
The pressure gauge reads 260 psi
